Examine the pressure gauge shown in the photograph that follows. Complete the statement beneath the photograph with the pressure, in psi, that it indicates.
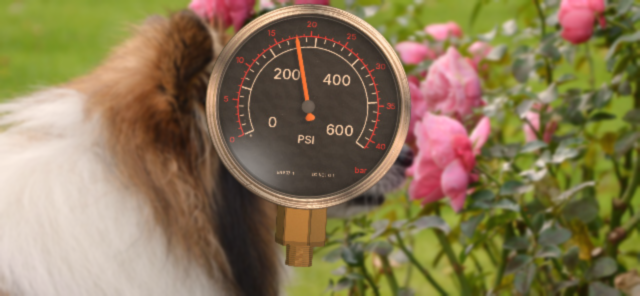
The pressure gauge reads 260 psi
